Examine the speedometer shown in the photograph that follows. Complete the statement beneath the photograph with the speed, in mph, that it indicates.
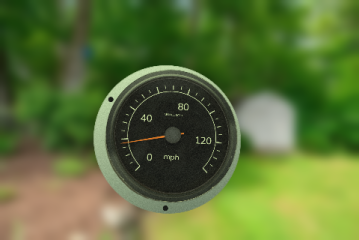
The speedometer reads 17.5 mph
